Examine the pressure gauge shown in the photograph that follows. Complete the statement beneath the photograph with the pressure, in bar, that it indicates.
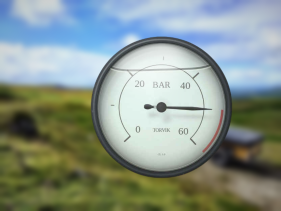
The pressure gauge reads 50 bar
